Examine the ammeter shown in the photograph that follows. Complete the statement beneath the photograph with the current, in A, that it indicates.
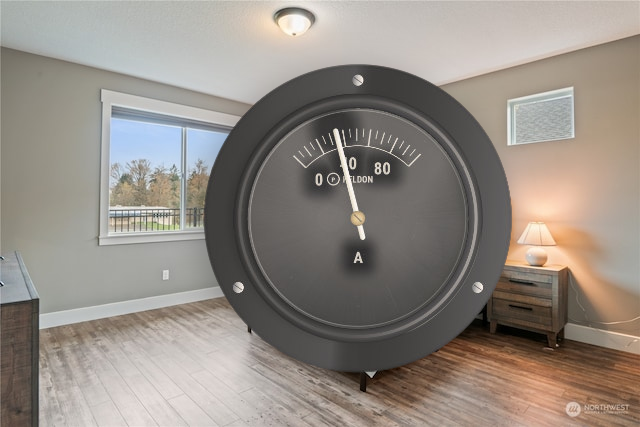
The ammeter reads 35 A
